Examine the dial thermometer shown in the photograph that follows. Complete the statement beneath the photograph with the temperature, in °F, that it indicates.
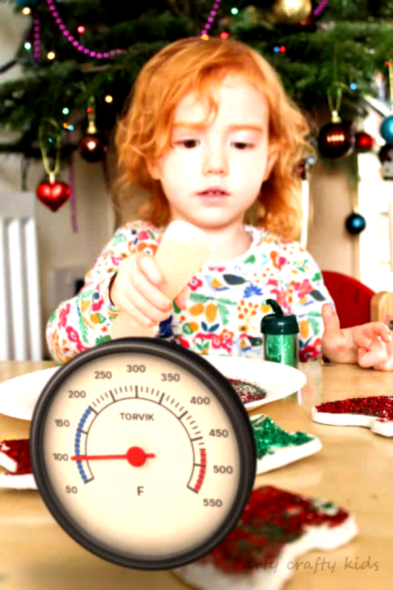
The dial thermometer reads 100 °F
